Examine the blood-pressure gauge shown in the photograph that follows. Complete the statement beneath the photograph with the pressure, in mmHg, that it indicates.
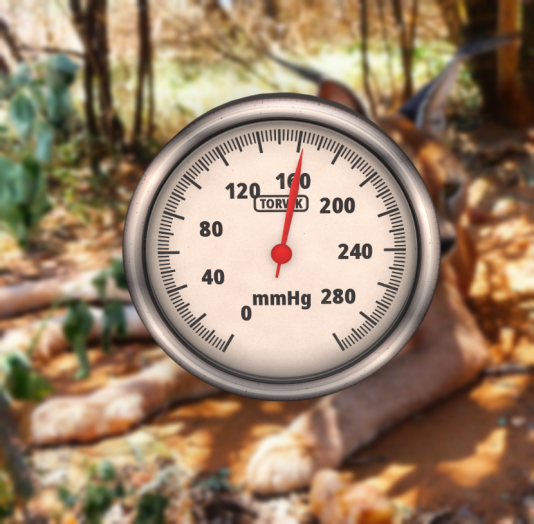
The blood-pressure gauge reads 162 mmHg
